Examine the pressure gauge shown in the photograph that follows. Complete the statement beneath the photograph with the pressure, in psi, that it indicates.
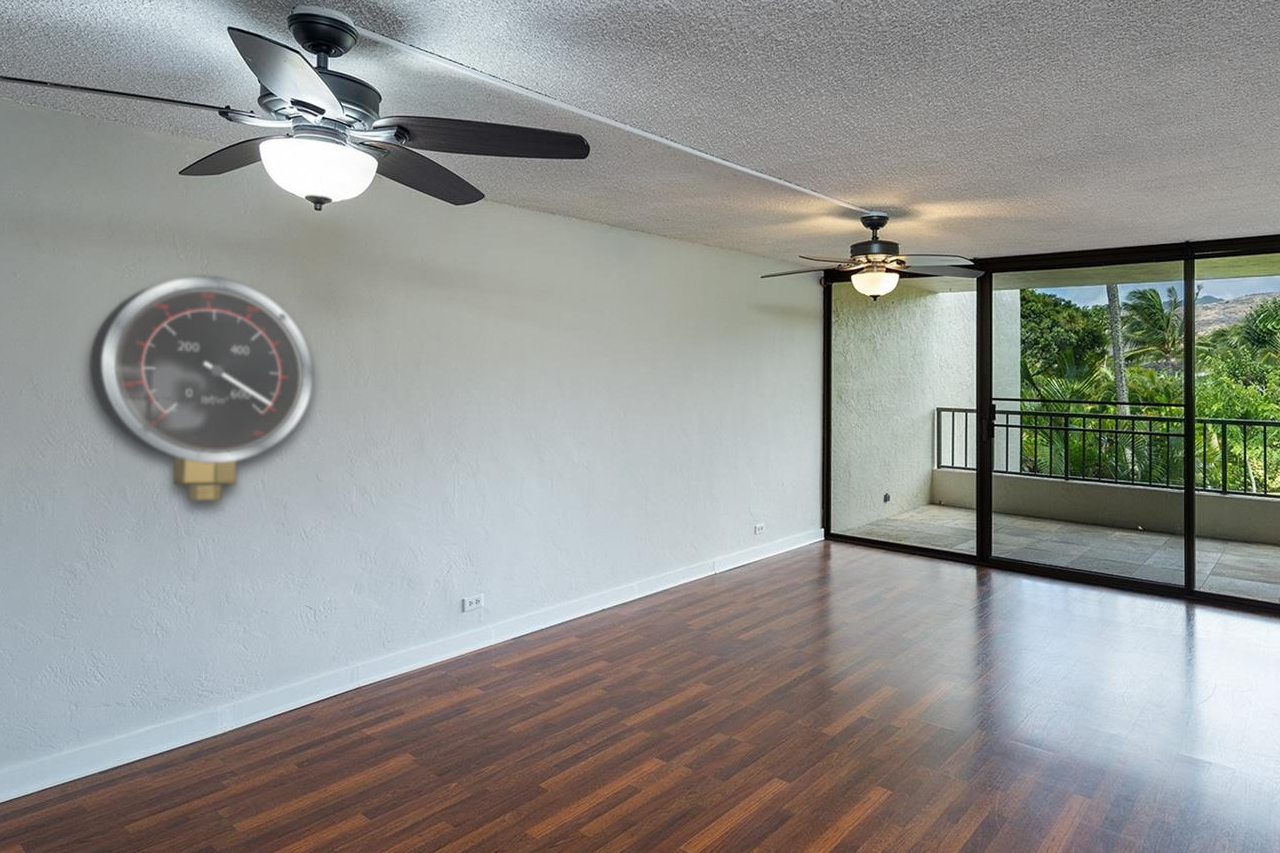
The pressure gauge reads 575 psi
